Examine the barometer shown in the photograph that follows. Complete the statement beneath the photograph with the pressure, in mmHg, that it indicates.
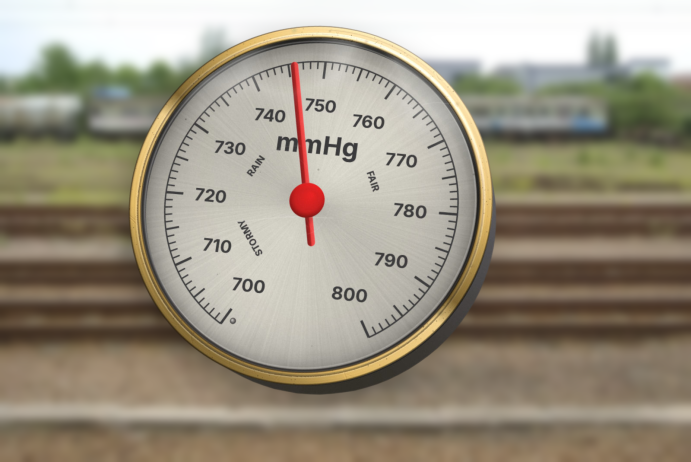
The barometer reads 746 mmHg
